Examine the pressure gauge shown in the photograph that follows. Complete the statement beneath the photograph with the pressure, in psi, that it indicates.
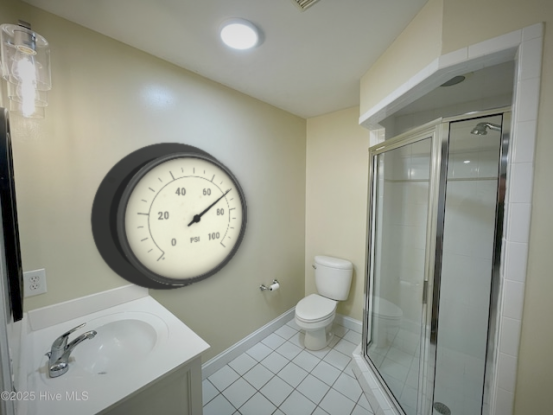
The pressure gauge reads 70 psi
